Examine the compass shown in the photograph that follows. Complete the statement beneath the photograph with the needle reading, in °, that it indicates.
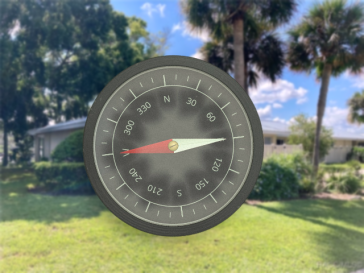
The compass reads 270 °
